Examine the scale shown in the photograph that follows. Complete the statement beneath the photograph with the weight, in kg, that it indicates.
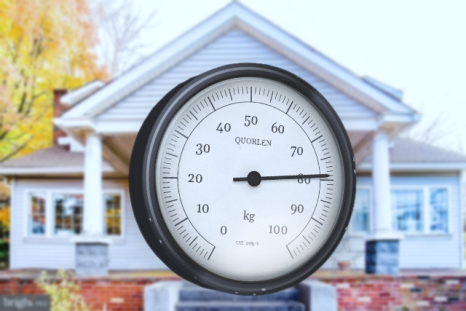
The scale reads 79 kg
